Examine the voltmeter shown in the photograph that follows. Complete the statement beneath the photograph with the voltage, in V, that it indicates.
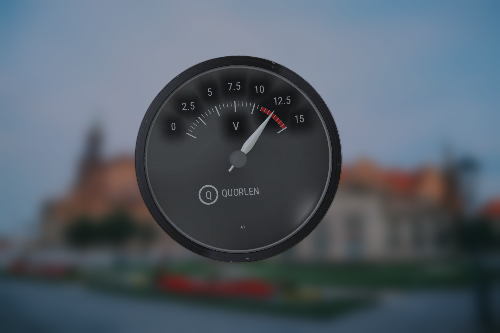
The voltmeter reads 12.5 V
